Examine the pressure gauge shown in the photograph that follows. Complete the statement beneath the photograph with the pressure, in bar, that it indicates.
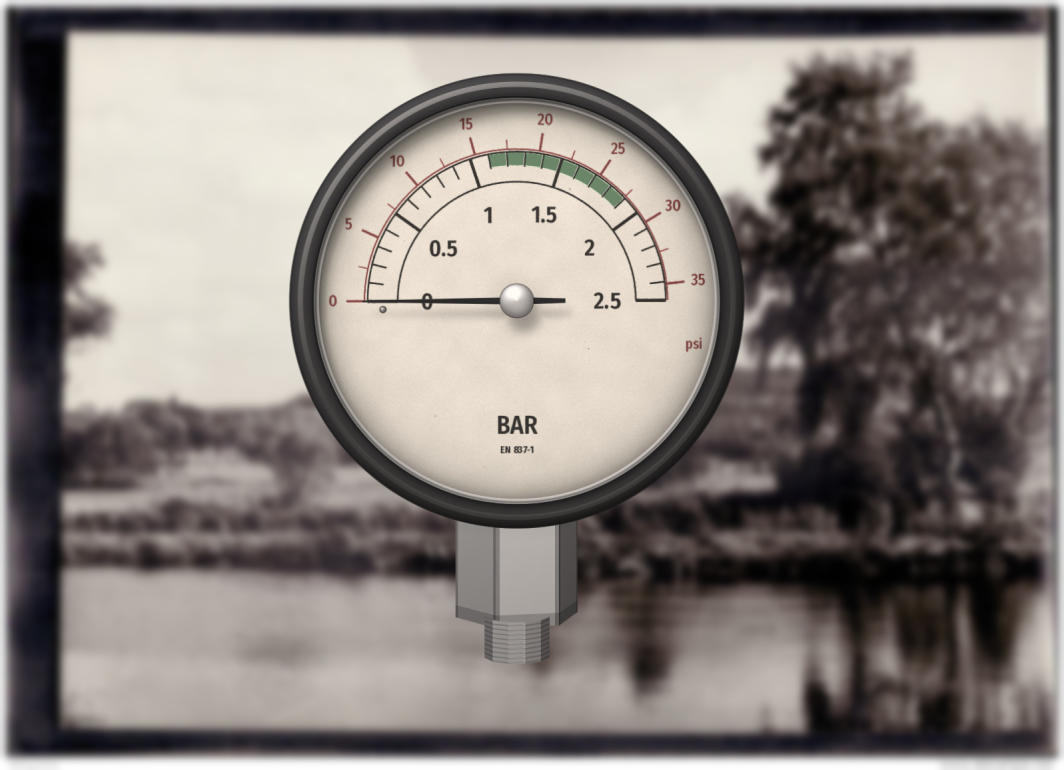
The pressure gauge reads 0 bar
